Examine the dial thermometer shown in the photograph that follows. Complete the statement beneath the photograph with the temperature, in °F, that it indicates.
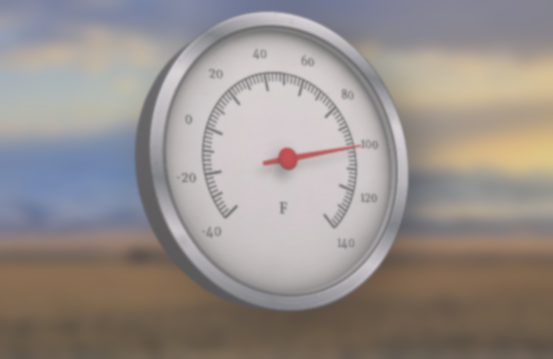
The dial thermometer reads 100 °F
